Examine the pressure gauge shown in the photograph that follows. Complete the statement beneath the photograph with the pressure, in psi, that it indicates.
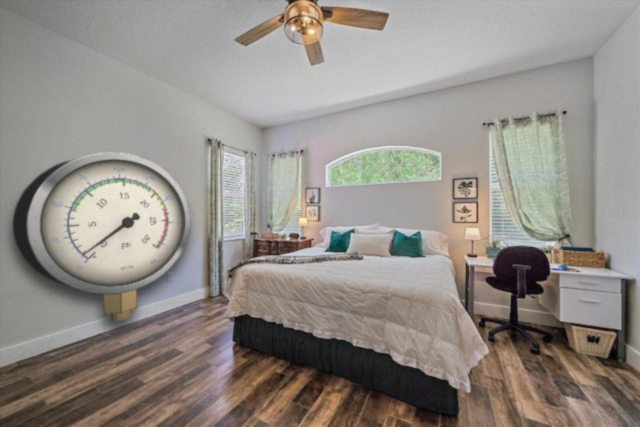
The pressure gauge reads 1 psi
